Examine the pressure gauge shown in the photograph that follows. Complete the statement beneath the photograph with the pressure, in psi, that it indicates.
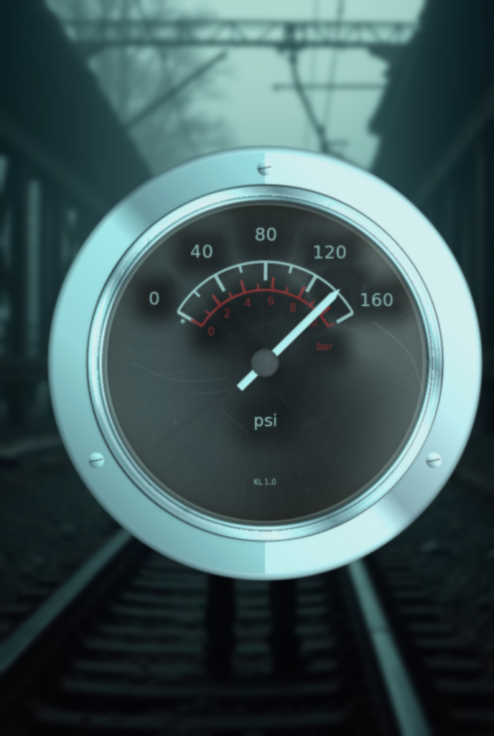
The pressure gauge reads 140 psi
